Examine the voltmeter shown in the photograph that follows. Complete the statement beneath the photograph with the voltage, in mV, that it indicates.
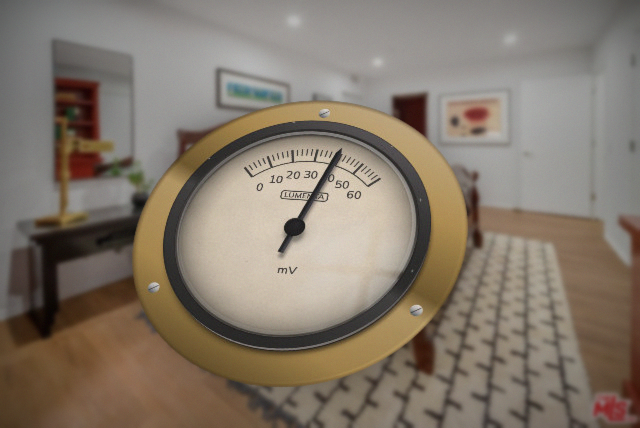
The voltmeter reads 40 mV
